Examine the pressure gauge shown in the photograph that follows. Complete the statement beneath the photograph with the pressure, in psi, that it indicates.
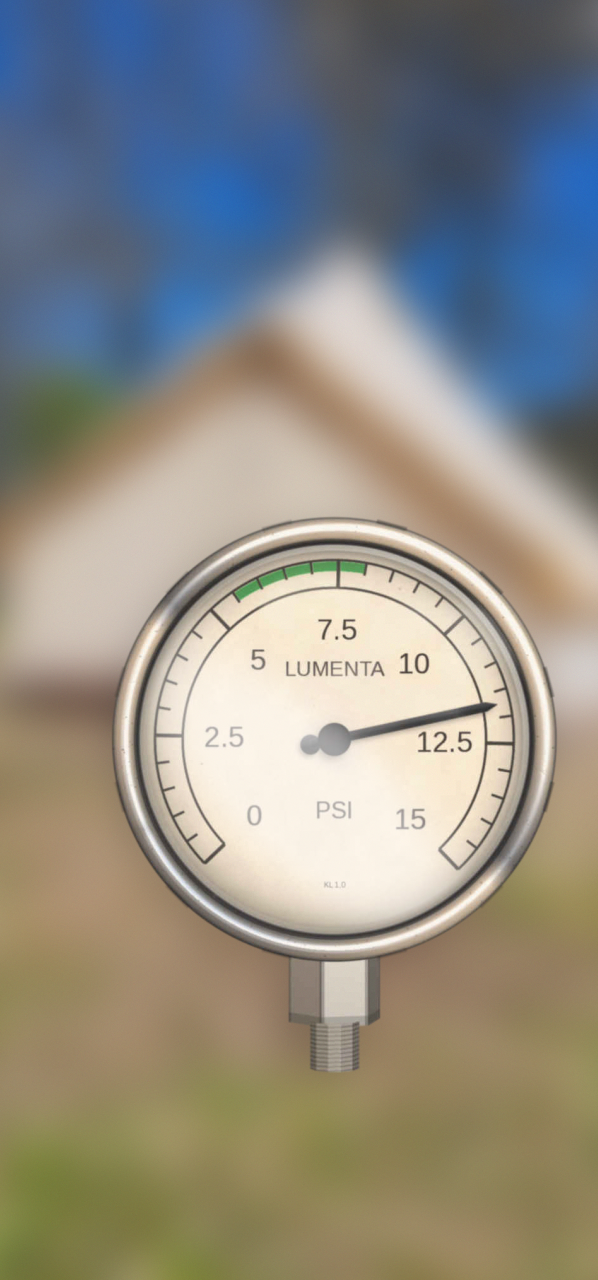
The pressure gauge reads 11.75 psi
